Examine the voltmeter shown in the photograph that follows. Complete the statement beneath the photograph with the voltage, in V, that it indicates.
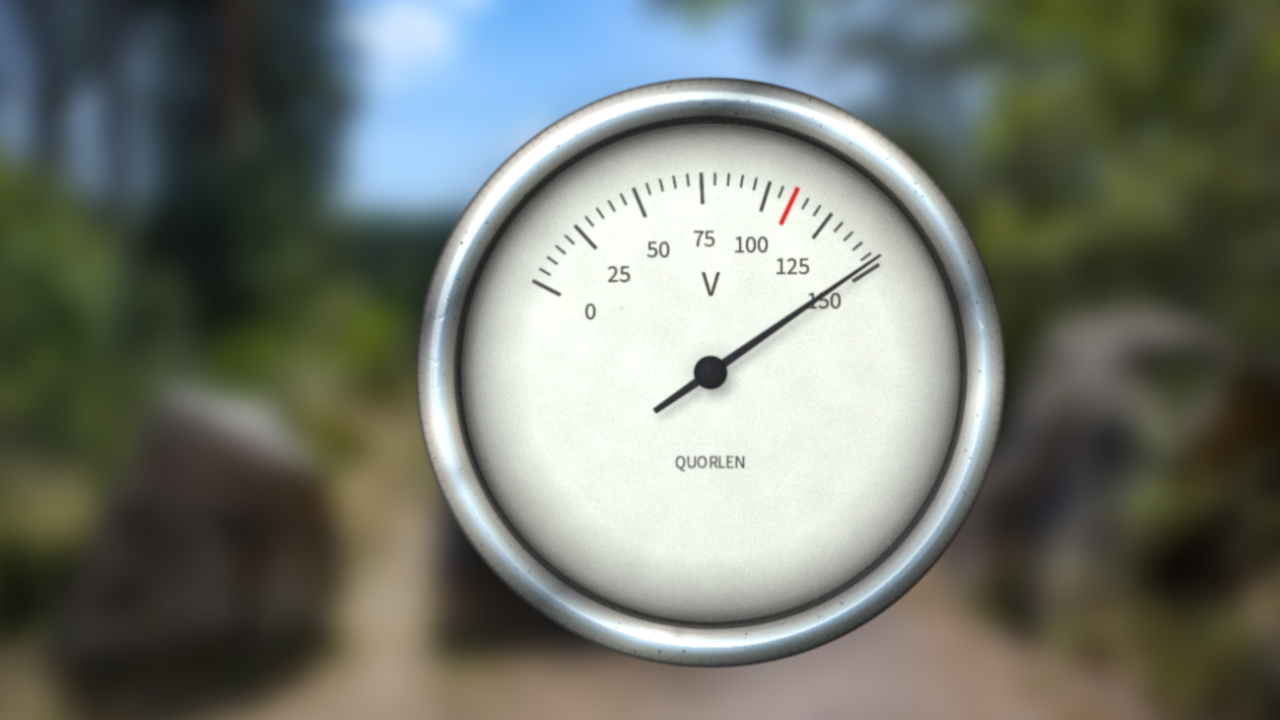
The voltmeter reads 147.5 V
